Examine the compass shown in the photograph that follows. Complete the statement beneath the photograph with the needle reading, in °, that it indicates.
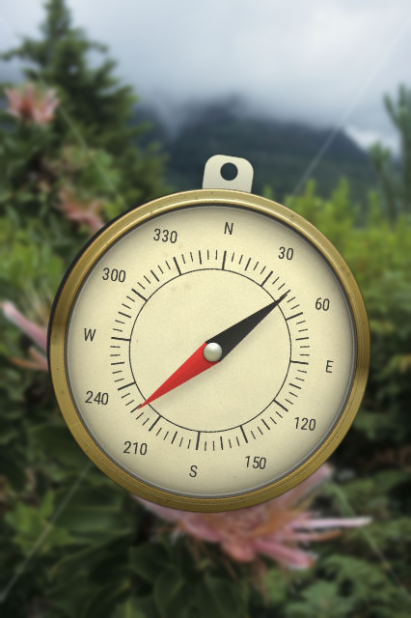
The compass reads 225 °
